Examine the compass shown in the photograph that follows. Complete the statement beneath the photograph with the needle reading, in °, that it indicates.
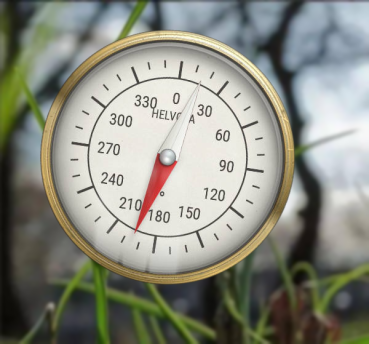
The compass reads 195 °
